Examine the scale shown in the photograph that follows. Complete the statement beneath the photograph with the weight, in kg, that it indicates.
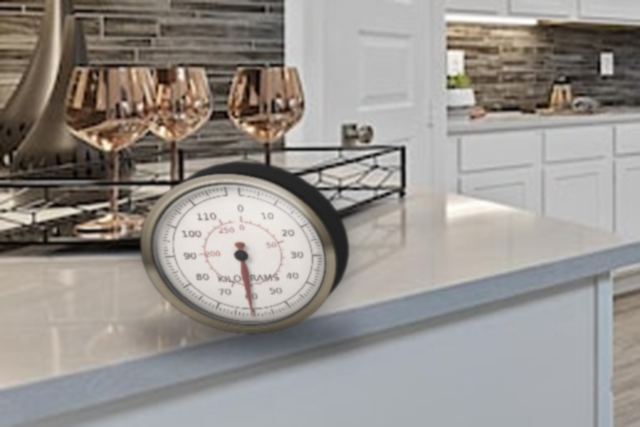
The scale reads 60 kg
